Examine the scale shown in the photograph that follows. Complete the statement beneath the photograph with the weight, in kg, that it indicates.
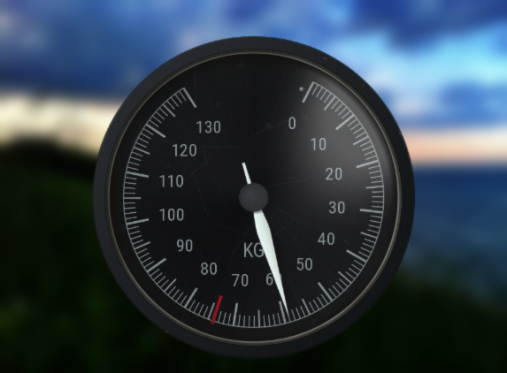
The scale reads 59 kg
